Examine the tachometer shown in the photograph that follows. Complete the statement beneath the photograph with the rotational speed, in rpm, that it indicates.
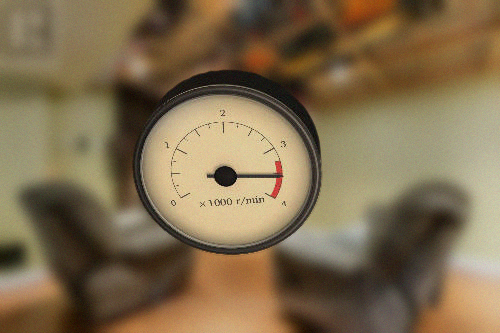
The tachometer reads 3500 rpm
